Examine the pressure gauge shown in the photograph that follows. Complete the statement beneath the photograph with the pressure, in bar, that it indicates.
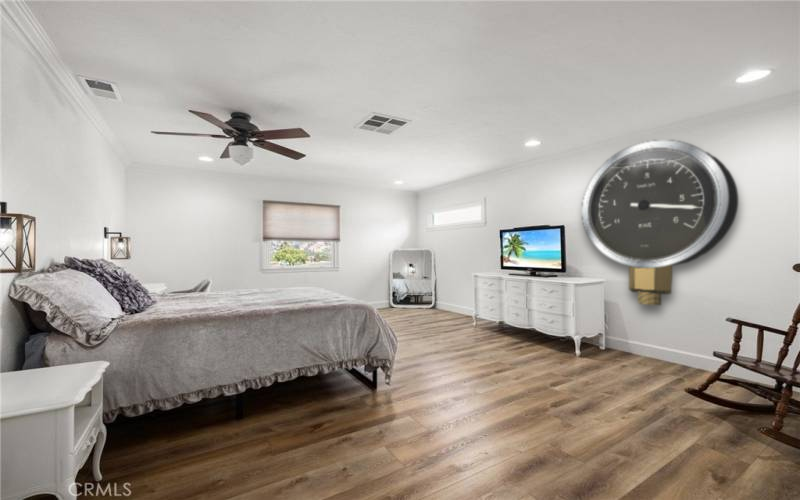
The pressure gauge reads 5.4 bar
